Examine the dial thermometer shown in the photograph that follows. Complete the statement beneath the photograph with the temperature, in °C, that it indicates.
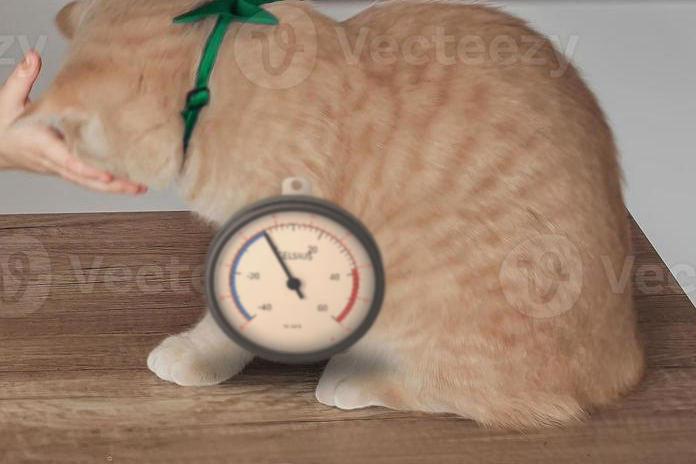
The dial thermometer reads 0 °C
